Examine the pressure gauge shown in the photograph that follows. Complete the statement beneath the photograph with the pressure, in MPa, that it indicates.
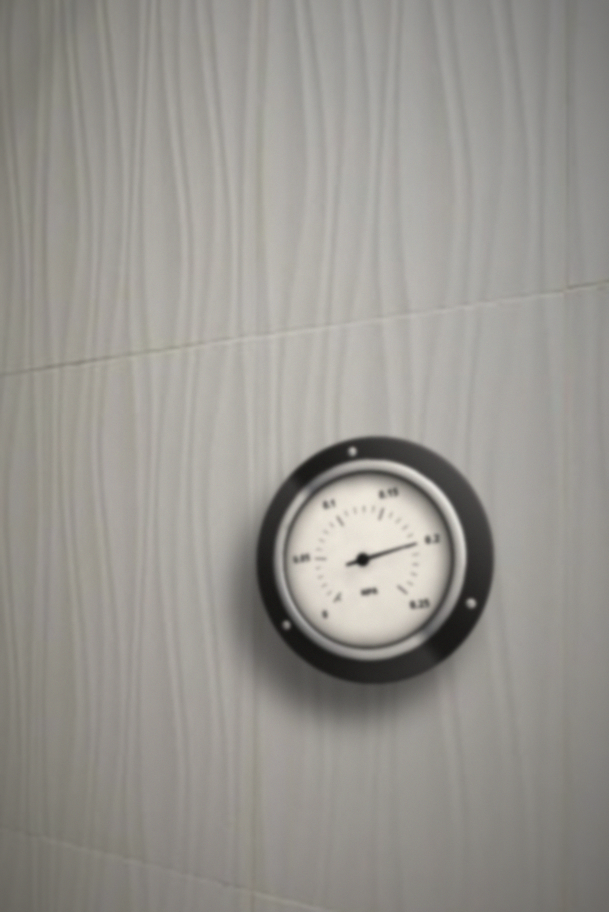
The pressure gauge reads 0.2 MPa
